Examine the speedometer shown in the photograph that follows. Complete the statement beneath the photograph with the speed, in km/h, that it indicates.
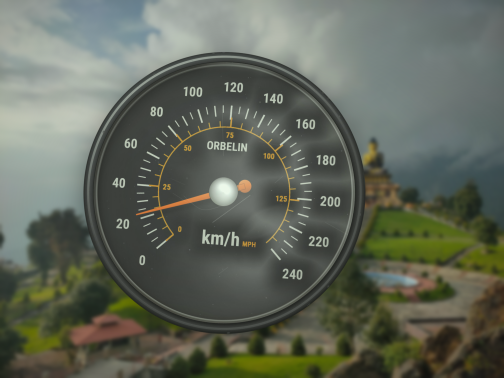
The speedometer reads 22.5 km/h
